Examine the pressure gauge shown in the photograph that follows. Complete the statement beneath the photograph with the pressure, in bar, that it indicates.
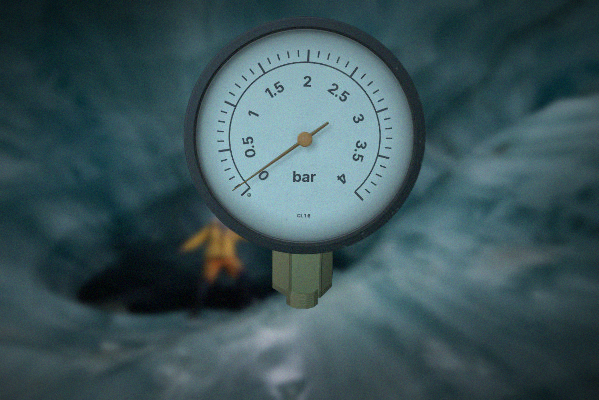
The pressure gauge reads 0.1 bar
